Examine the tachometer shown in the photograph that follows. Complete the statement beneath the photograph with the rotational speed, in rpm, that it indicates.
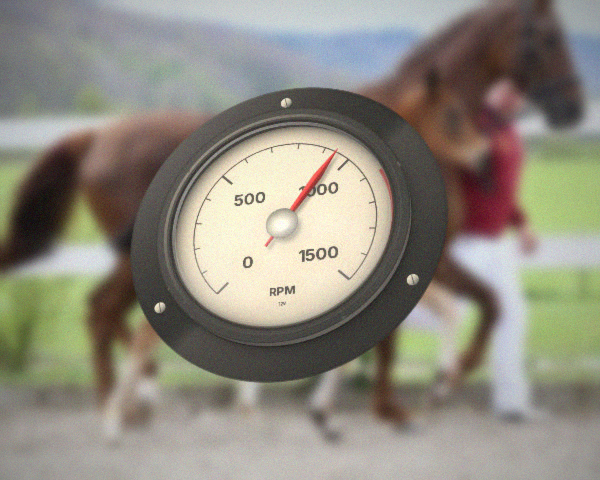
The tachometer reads 950 rpm
